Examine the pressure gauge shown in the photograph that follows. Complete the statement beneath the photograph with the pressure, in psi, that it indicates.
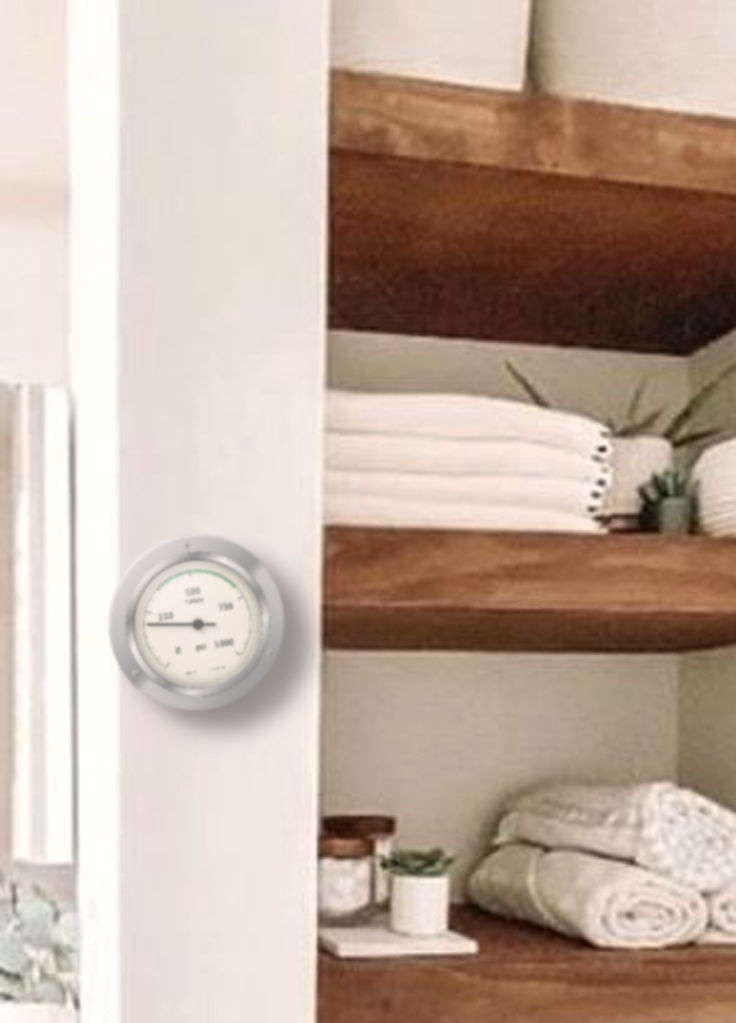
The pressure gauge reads 200 psi
